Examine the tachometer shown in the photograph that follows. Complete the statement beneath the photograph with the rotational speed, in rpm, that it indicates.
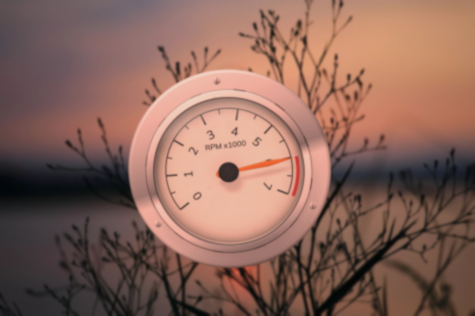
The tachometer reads 6000 rpm
